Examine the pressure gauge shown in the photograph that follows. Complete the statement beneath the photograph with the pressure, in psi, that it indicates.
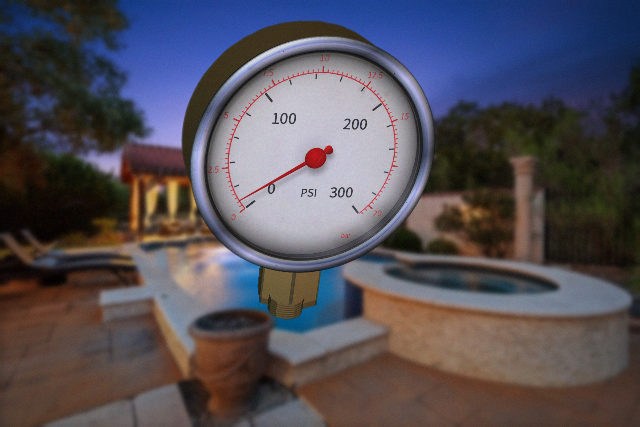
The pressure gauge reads 10 psi
